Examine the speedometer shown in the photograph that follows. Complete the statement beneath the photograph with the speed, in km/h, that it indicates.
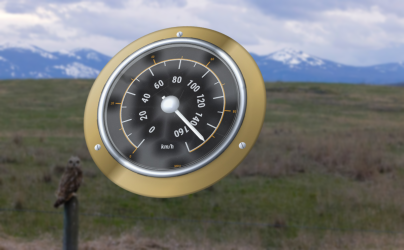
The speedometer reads 150 km/h
